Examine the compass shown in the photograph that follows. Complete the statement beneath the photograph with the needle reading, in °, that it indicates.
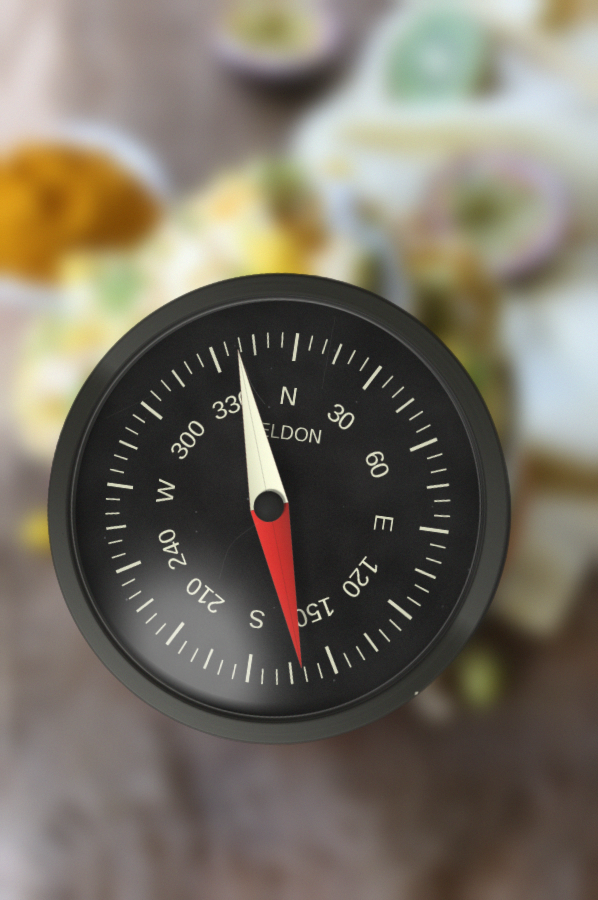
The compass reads 160 °
